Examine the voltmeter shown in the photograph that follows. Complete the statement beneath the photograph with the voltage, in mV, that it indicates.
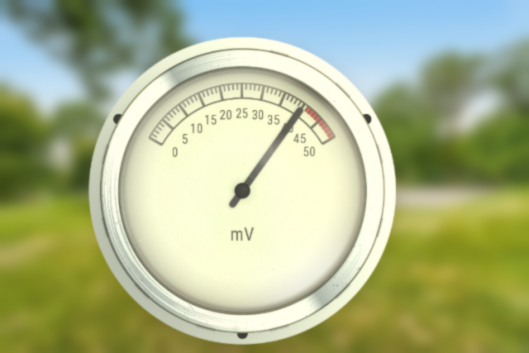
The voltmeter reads 40 mV
